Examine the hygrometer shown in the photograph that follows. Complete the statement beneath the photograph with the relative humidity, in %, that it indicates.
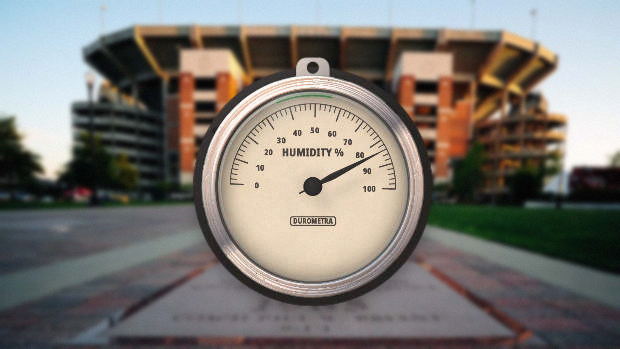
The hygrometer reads 84 %
